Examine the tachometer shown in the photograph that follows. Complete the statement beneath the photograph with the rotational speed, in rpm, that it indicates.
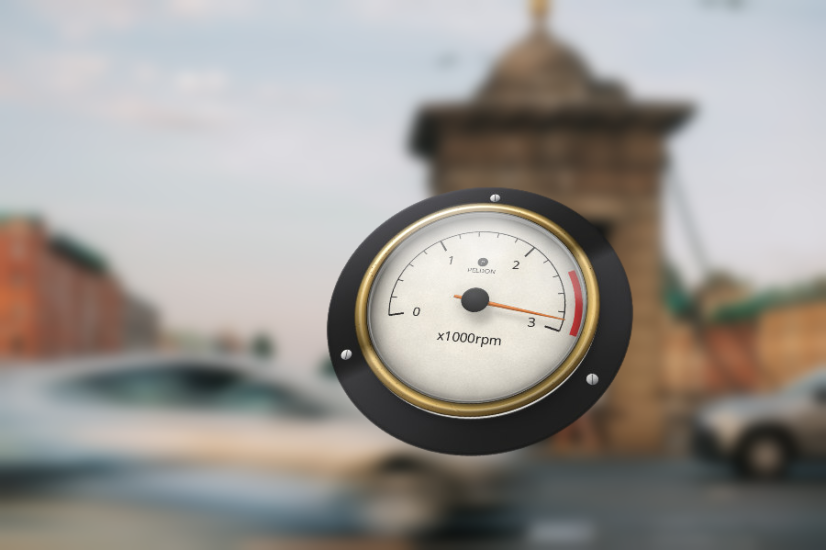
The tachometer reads 2900 rpm
